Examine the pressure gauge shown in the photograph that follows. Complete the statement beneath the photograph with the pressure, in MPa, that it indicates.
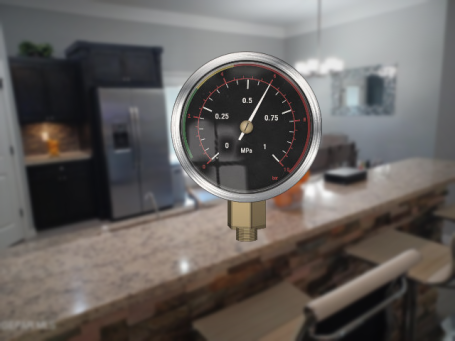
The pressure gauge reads 0.6 MPa
